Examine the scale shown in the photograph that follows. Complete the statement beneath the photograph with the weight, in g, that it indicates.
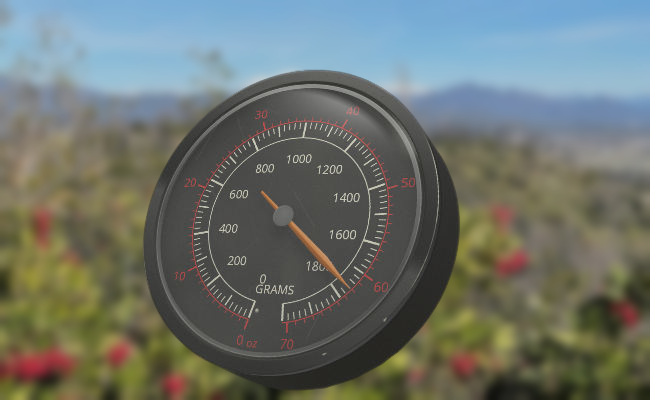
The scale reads 1760 g
